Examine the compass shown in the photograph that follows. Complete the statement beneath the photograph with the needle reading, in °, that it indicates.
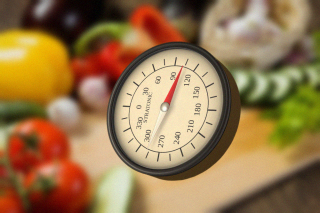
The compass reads 105 °
